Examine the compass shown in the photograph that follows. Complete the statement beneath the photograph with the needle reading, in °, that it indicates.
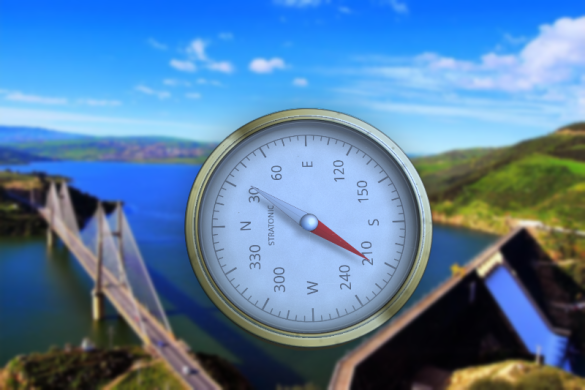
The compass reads 215 °
